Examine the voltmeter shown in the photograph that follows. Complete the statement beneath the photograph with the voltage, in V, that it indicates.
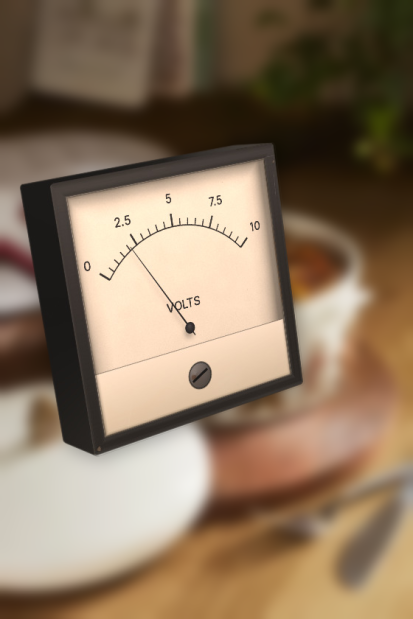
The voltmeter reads 2 V
